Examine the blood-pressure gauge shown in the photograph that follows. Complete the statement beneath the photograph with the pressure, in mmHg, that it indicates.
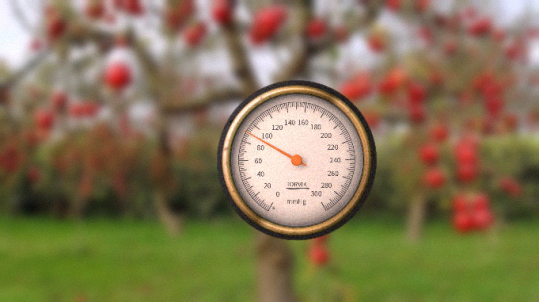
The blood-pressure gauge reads 90 mmHg
